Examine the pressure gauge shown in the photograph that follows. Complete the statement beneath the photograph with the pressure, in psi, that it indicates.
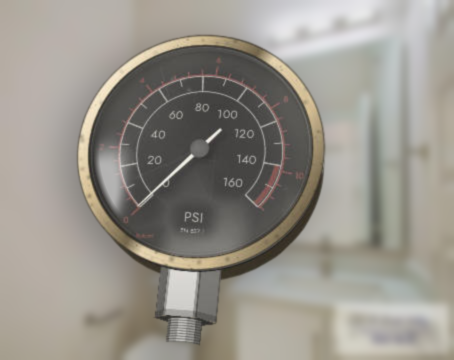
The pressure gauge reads 0 psi
